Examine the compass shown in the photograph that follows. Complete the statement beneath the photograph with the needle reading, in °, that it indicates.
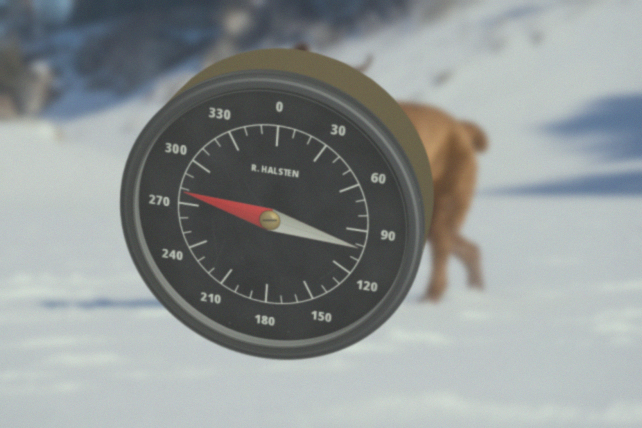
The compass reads 280 °
